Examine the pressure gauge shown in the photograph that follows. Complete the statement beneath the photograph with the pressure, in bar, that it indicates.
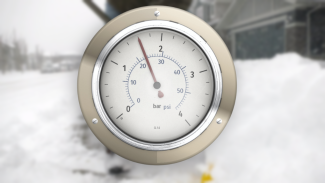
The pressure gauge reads 1.6 bar
